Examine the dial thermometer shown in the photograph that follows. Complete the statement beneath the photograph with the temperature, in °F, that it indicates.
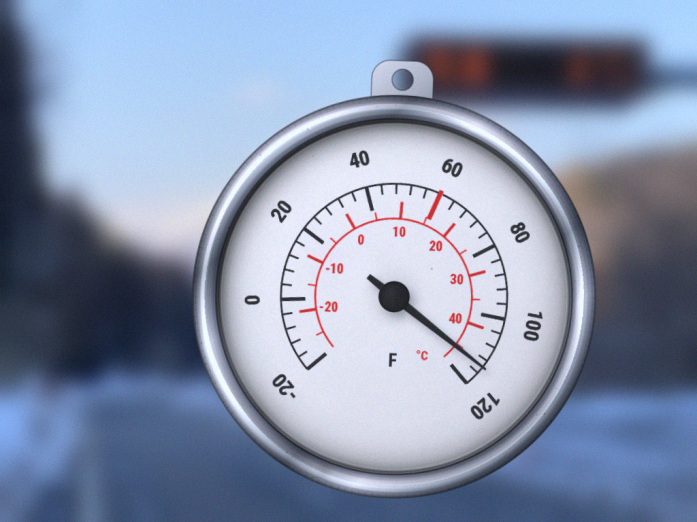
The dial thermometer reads 114 °F
